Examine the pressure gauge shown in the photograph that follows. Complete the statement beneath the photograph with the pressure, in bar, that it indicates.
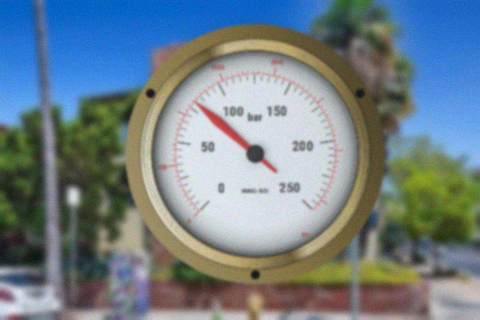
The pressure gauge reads 80 bar
